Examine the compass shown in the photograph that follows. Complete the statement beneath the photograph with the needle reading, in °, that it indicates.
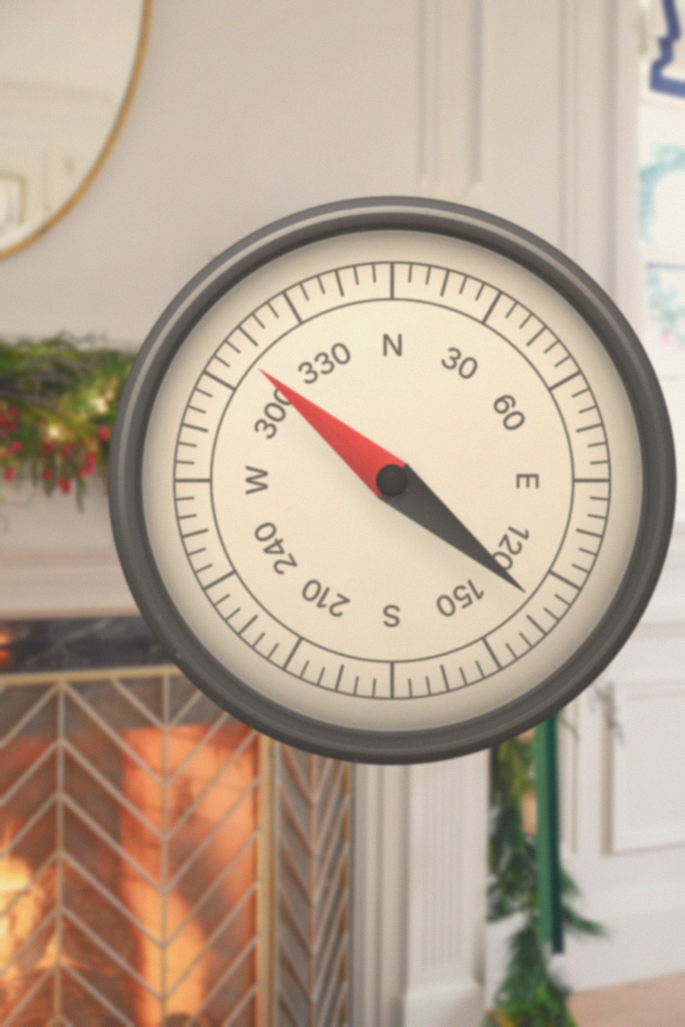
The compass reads 310 °
